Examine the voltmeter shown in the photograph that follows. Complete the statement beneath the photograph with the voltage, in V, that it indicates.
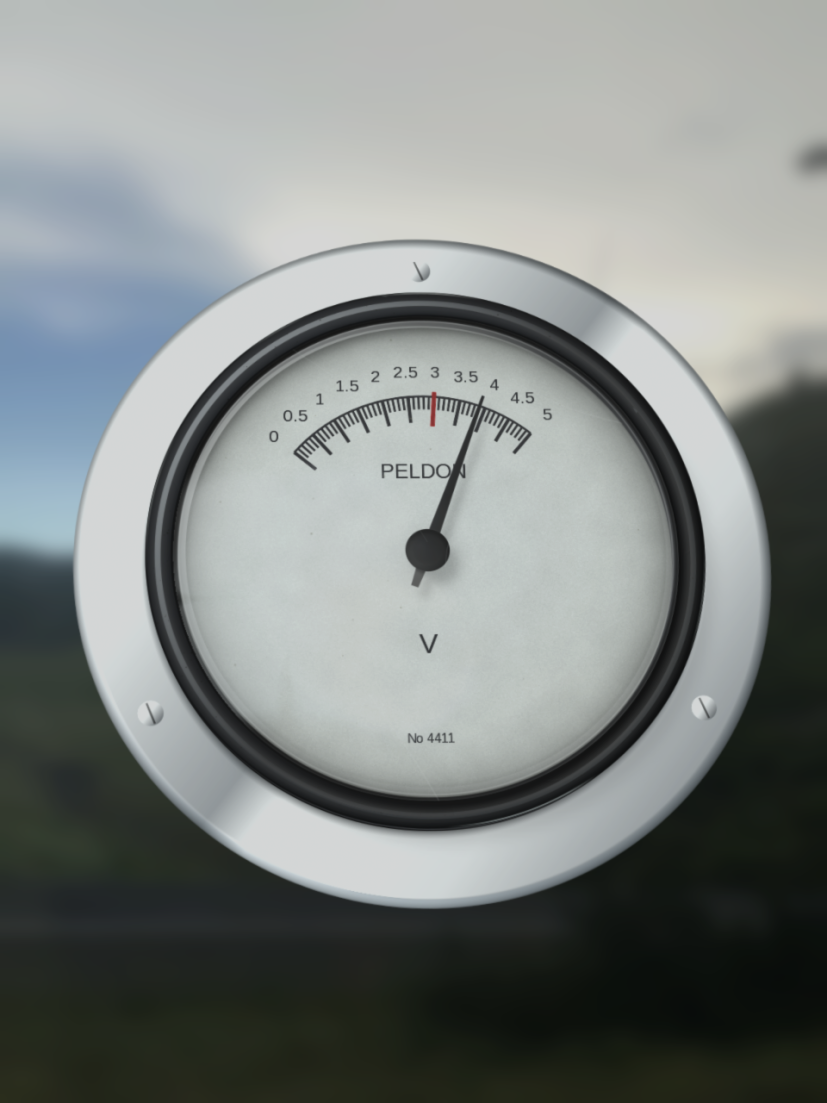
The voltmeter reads 3.9 V
